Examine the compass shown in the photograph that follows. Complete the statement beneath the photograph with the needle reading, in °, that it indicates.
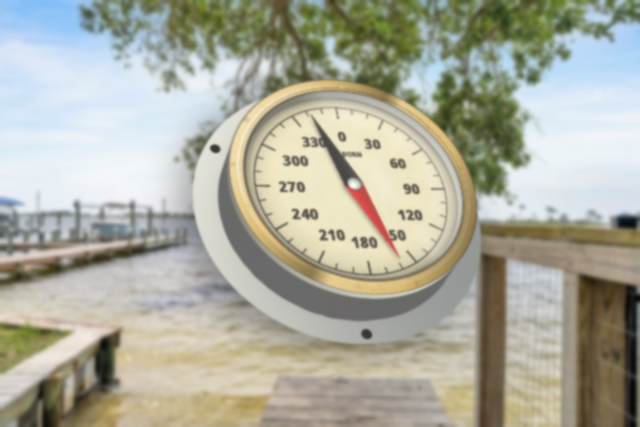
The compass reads 160 °
